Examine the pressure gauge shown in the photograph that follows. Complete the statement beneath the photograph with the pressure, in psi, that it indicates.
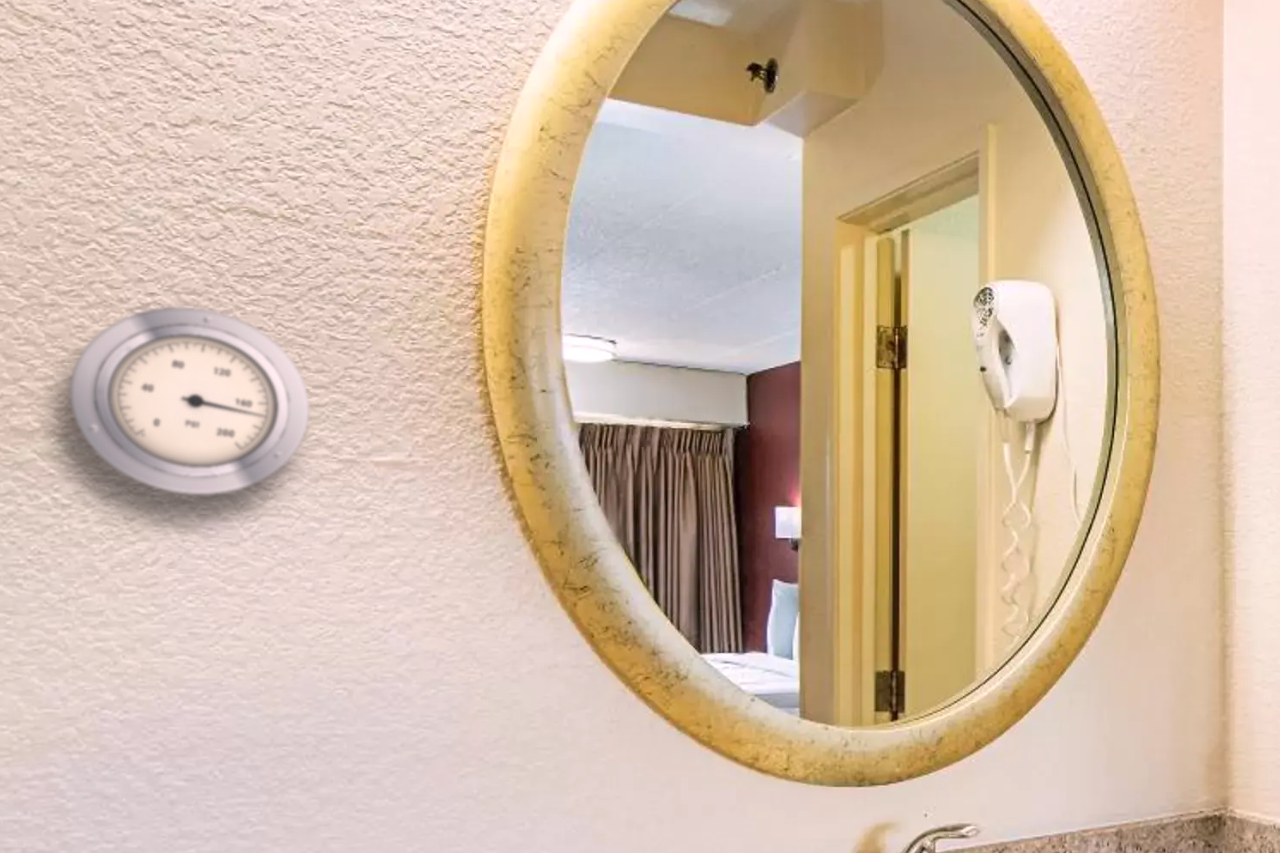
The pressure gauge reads 170 psi
